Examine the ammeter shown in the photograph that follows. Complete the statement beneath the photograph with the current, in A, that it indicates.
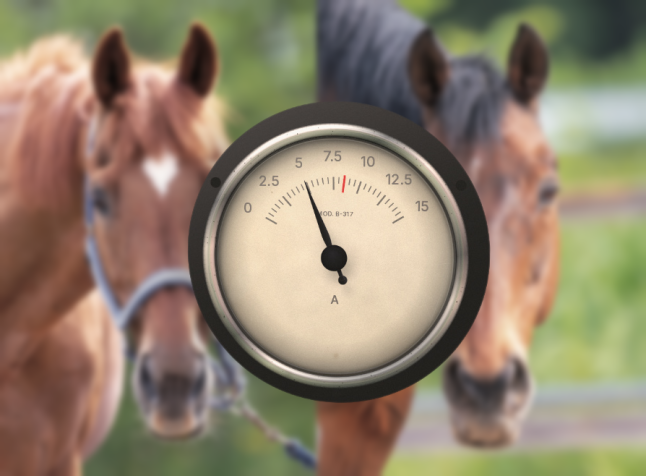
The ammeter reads 5 A
